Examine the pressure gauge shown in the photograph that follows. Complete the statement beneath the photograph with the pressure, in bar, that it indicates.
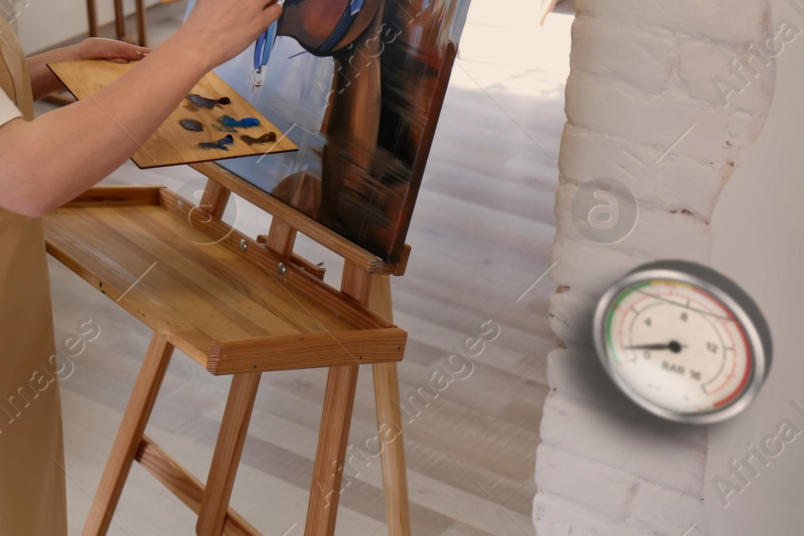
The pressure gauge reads 1 bar
